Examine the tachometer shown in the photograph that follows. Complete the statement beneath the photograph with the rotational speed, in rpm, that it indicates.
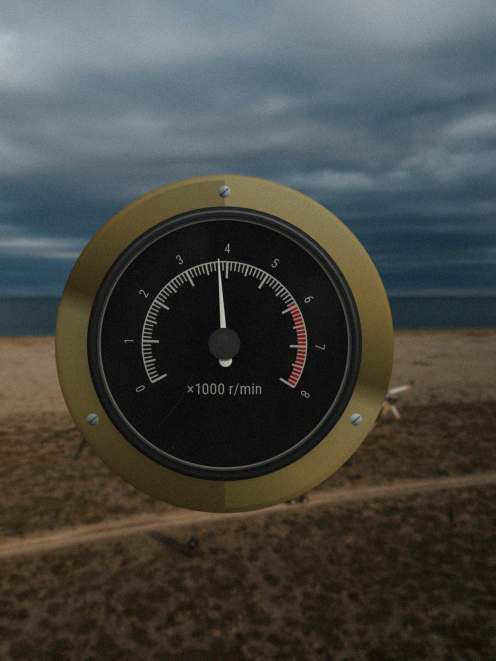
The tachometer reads 3800 rpm
